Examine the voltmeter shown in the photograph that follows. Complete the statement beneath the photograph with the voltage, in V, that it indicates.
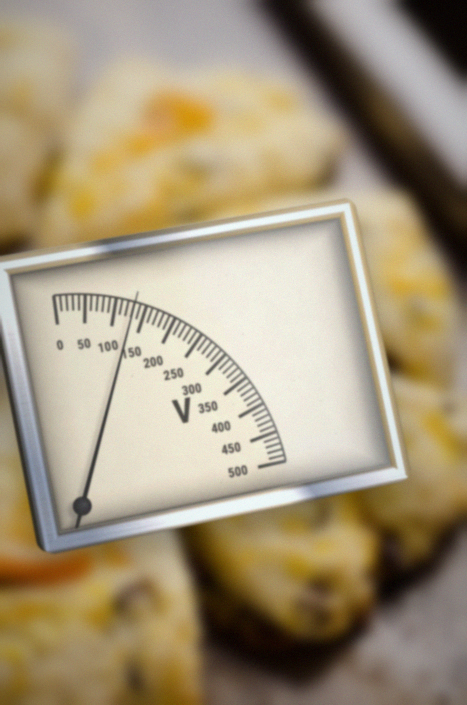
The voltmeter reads 130 V
